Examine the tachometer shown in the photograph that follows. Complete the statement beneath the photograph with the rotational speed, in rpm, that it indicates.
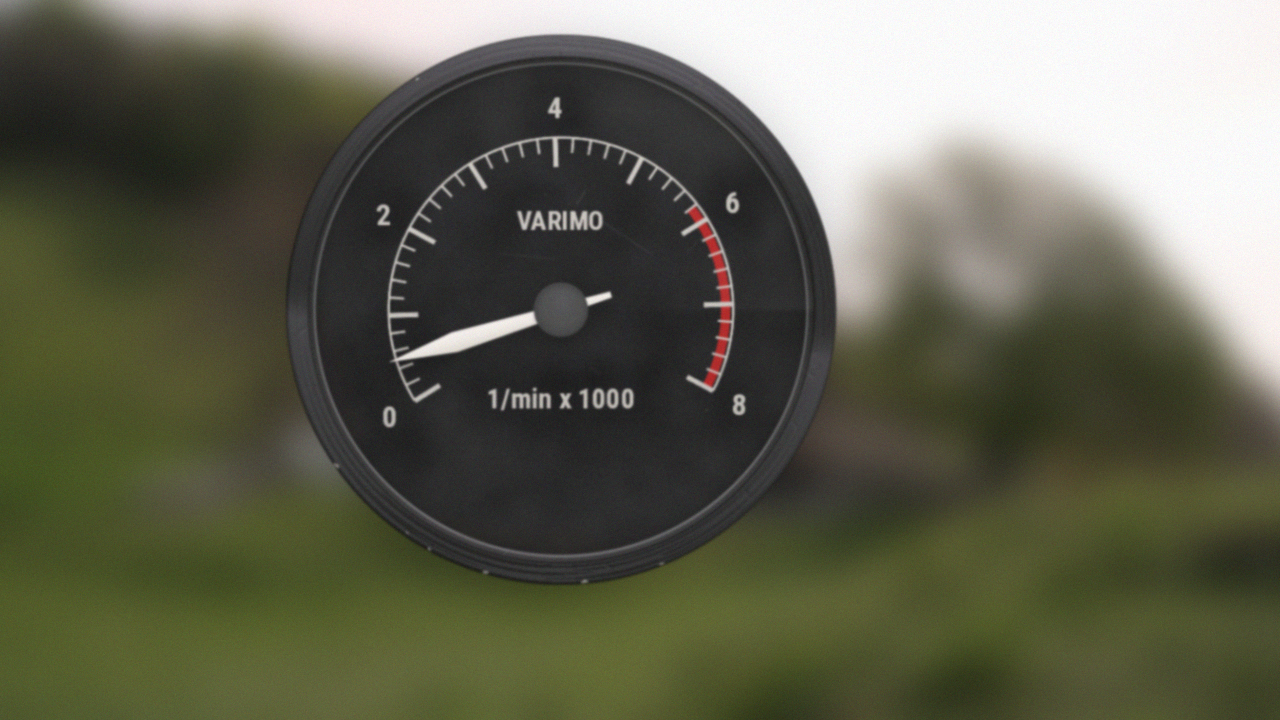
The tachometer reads 500 rpm
